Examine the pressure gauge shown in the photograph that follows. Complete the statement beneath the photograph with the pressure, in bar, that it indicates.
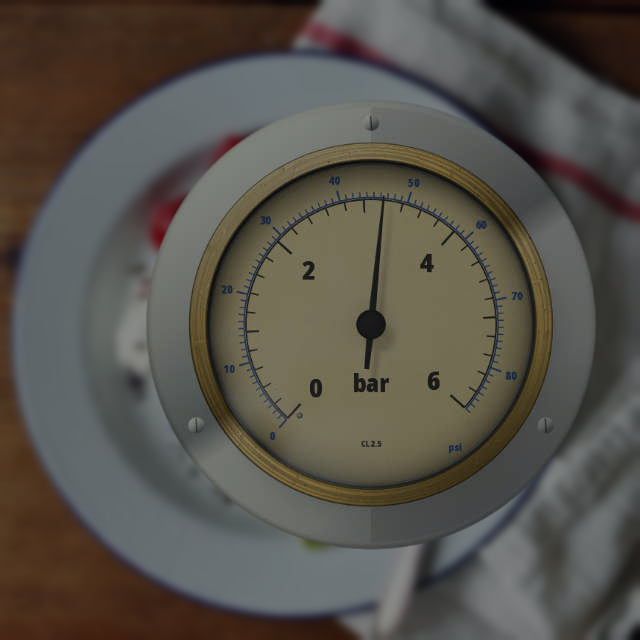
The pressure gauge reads 3.2 bar
